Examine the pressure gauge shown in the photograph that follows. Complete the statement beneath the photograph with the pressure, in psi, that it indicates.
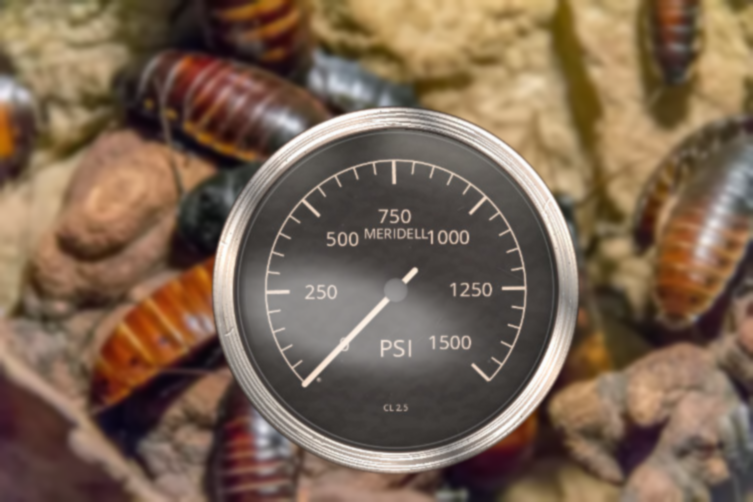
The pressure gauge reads 0 psi
